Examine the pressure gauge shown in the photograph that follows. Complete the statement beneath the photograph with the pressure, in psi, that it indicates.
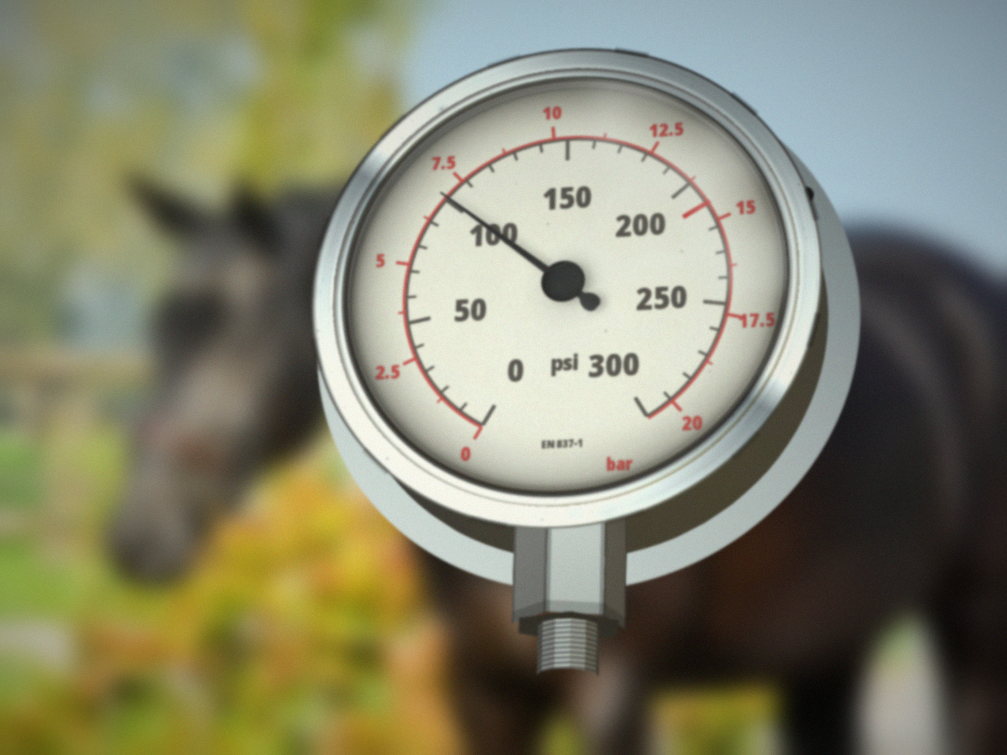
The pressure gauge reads 100 psi
